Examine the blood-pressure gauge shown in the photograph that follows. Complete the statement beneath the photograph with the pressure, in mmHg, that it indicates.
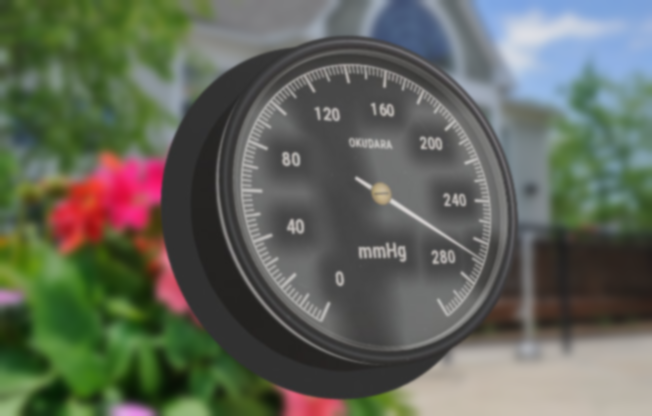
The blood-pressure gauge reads 270 mmHg
